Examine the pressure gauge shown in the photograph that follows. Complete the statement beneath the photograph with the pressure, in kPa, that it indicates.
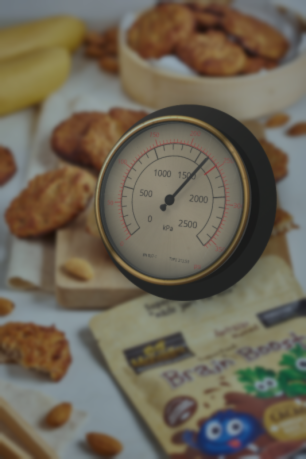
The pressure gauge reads 1600 kPa
